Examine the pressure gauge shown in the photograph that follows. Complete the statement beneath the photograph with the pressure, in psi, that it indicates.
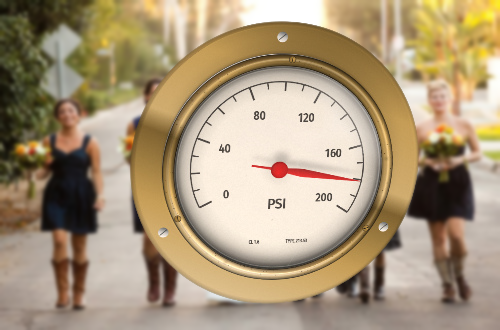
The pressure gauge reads 180 psi
